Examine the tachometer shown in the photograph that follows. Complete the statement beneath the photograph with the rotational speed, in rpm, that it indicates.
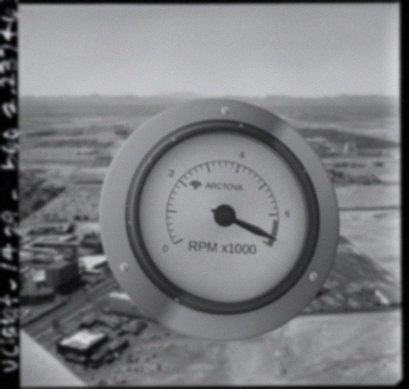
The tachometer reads 6800 rpm
